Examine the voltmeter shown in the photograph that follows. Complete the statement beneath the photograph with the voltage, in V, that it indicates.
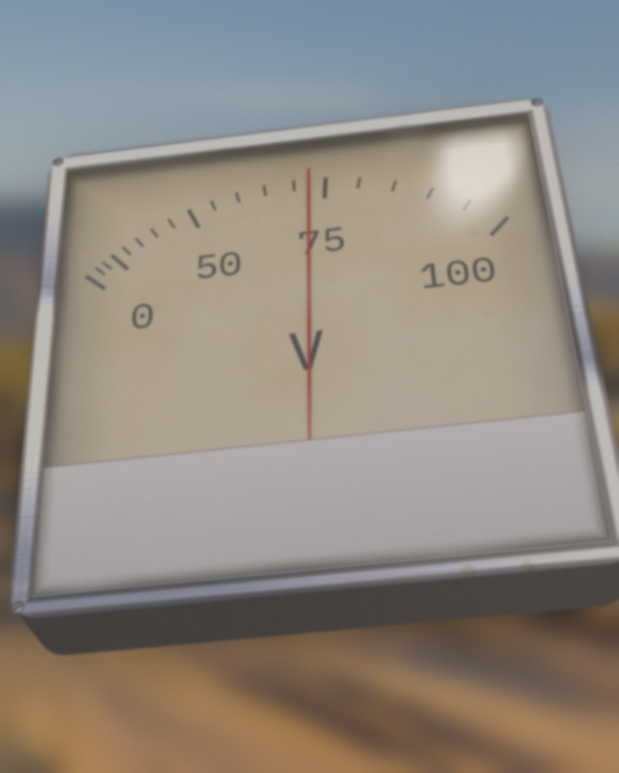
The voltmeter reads 72.5 V
